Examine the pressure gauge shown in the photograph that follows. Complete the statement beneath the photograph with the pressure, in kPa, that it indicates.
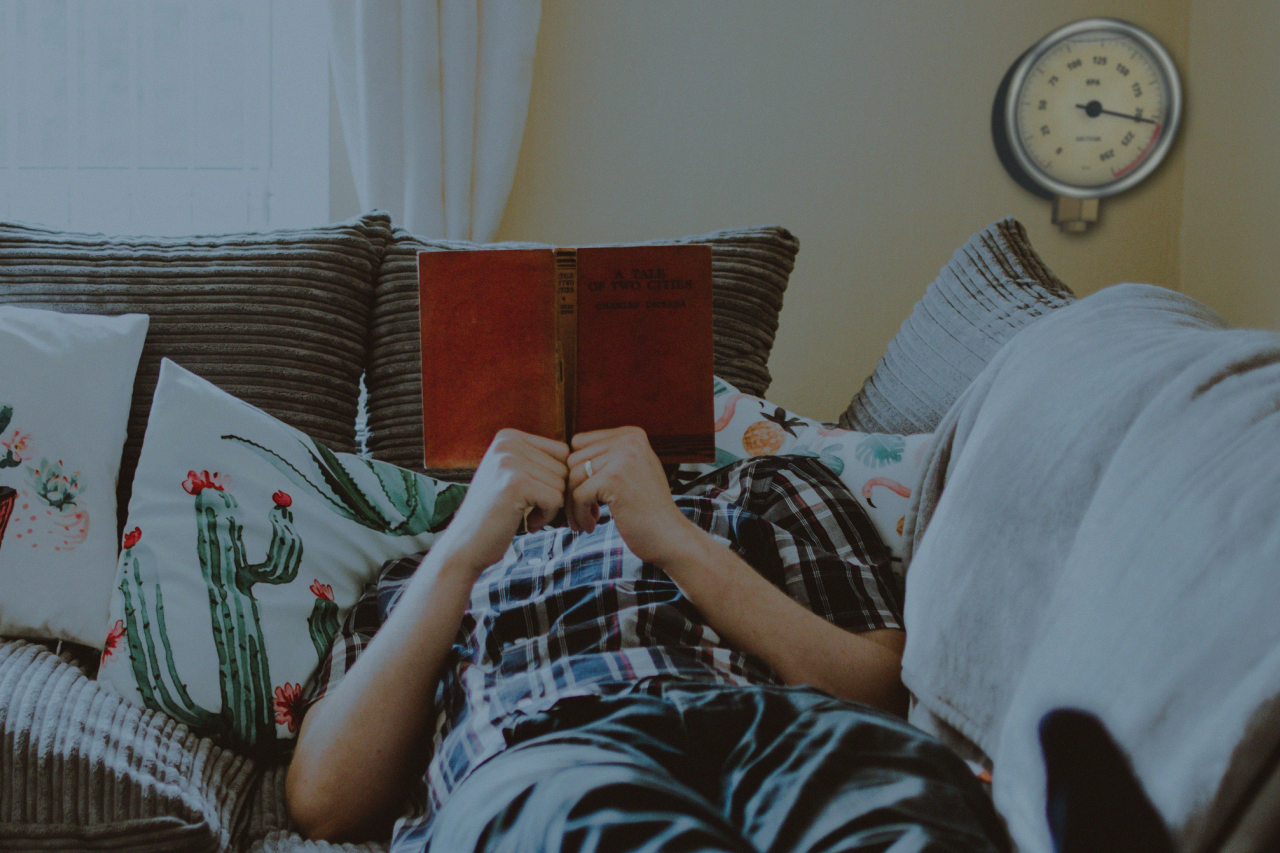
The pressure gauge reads 205 kPa
